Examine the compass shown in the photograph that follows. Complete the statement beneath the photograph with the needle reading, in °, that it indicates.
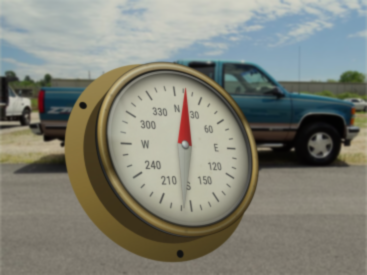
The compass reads 10 °
